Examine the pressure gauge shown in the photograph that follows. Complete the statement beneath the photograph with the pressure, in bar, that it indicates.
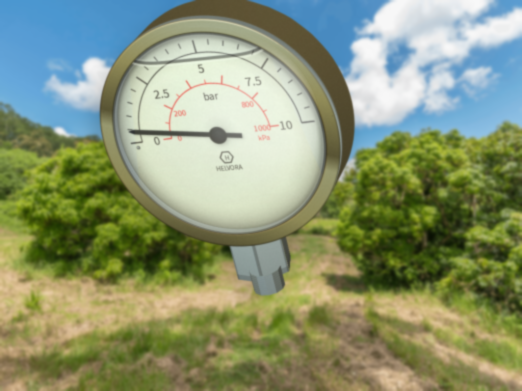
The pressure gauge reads 0.5 bar
